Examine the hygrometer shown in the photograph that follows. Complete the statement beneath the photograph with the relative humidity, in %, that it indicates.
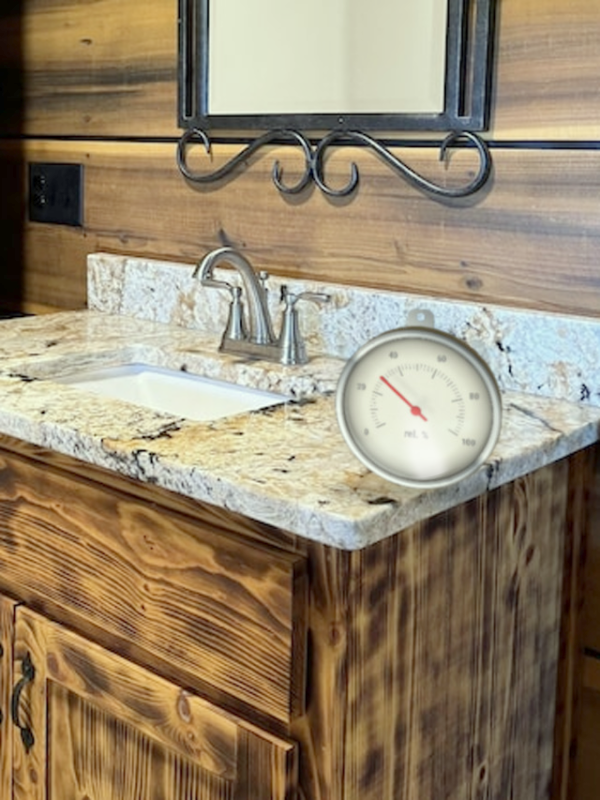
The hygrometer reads 30 %
